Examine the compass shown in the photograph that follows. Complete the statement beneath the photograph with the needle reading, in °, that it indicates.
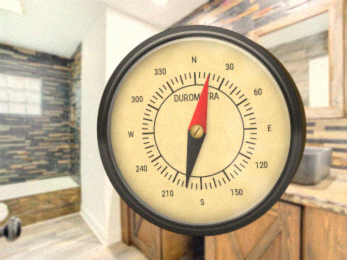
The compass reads 15 °
